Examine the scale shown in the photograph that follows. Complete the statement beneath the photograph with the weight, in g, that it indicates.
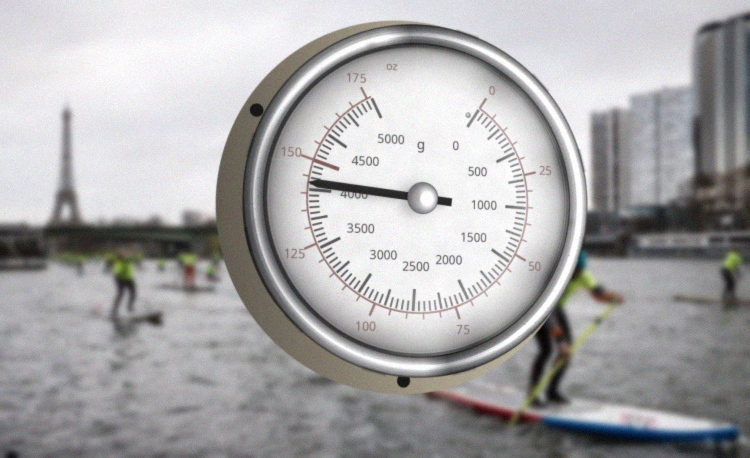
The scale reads 4050 g
